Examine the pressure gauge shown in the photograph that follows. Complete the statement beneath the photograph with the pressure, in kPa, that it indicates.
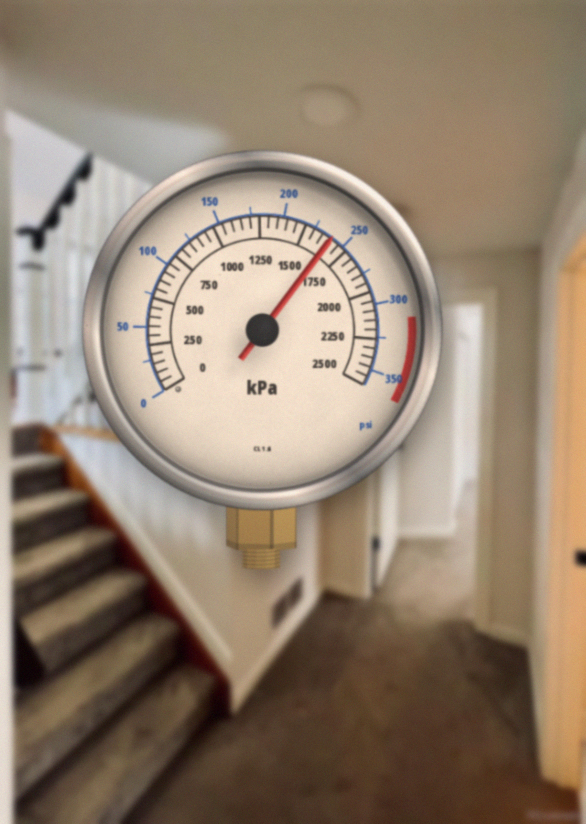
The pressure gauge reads 1650 kPa
